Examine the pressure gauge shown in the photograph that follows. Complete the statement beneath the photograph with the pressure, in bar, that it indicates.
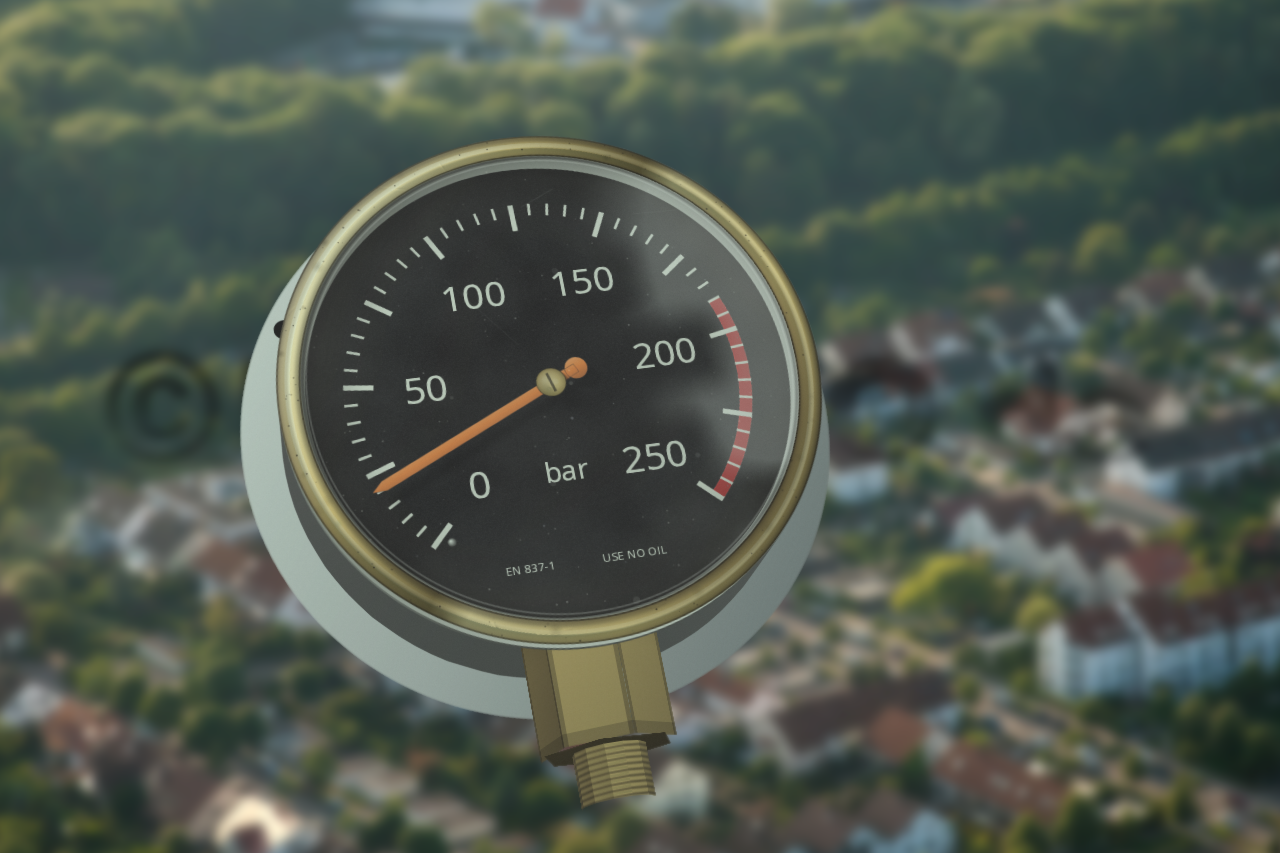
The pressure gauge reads 20 bar
